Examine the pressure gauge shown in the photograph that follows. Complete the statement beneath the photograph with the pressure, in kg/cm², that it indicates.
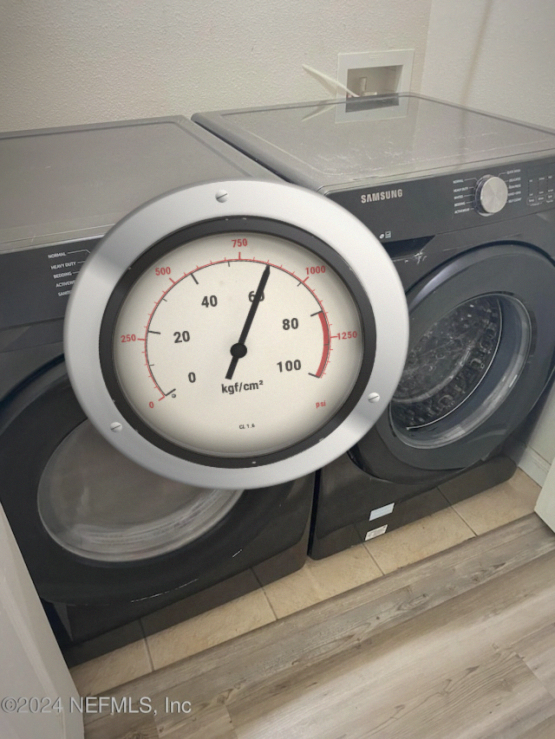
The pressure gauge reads 60 kg/cm²
